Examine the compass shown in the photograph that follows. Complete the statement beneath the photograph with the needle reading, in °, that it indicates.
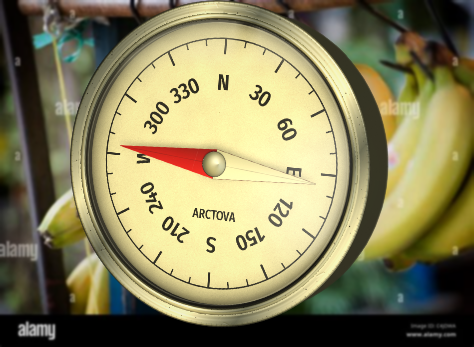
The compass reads 275 °
